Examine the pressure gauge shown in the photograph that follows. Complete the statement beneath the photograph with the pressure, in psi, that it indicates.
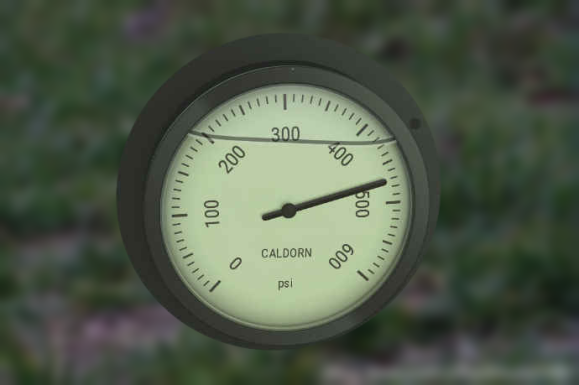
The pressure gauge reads 470 psi
